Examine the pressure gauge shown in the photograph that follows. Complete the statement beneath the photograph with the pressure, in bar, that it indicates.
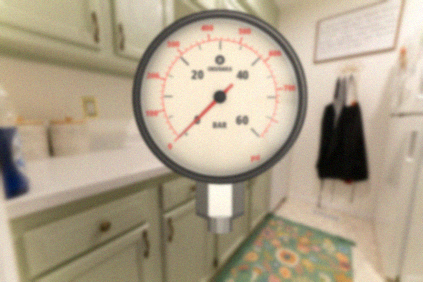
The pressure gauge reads 0 bar
